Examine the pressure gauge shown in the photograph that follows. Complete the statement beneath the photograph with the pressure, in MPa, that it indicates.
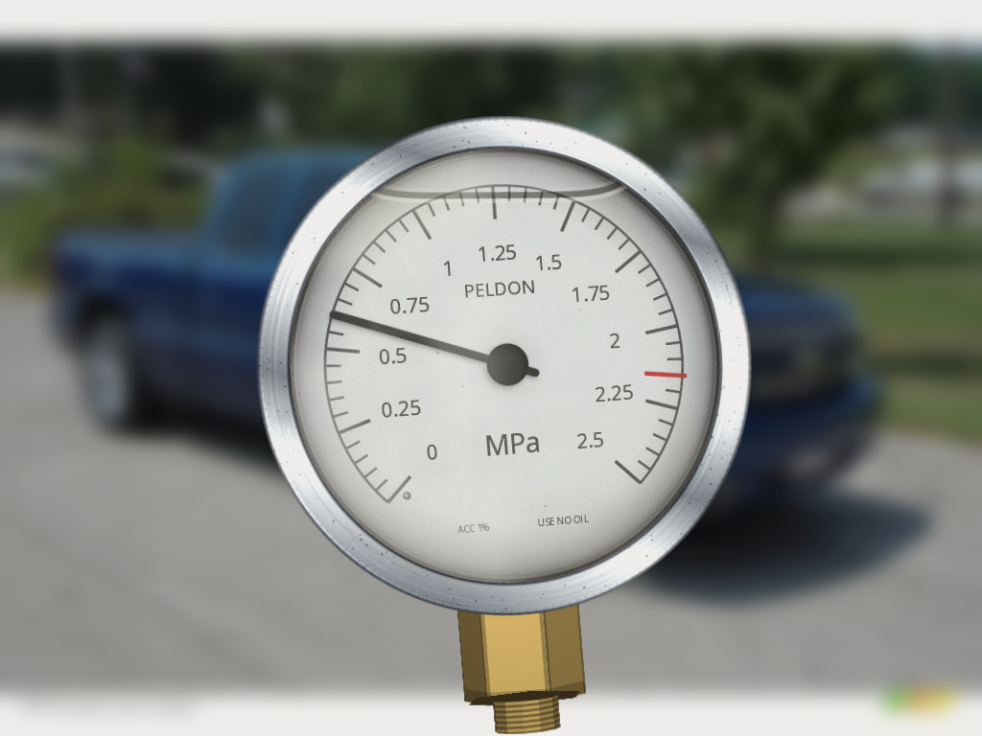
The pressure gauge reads 0.6 MPa
